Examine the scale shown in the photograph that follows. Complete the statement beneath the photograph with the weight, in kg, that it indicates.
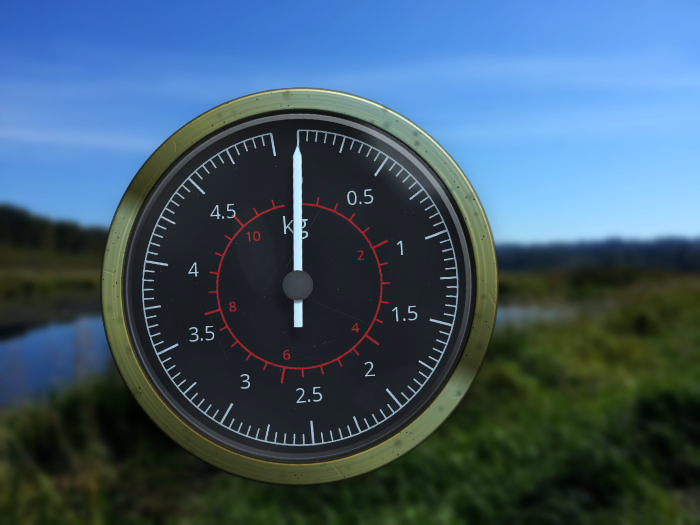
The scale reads 0 kg
